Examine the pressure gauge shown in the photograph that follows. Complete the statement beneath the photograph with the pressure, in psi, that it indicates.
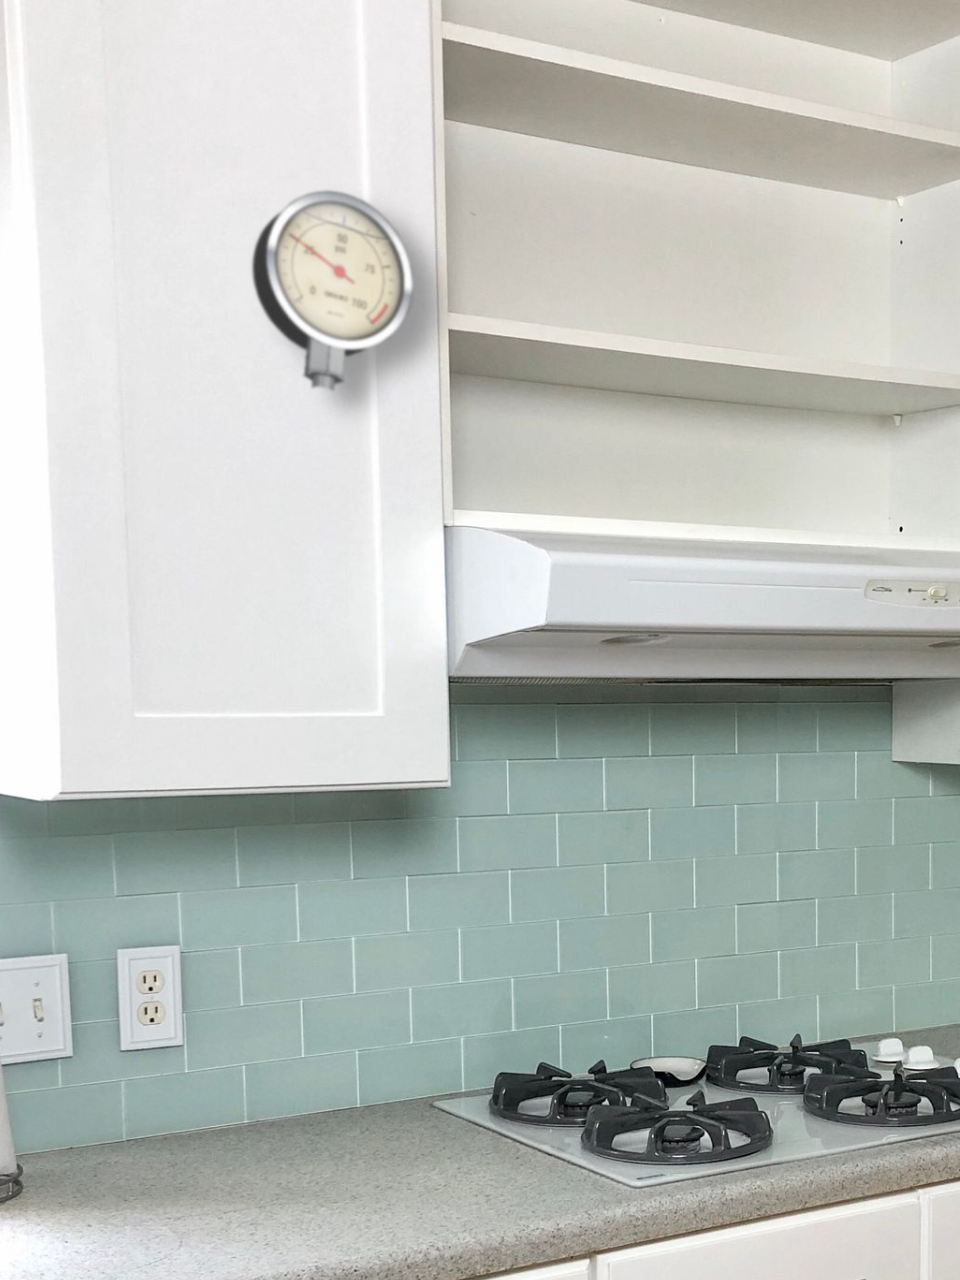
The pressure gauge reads 25 psi
